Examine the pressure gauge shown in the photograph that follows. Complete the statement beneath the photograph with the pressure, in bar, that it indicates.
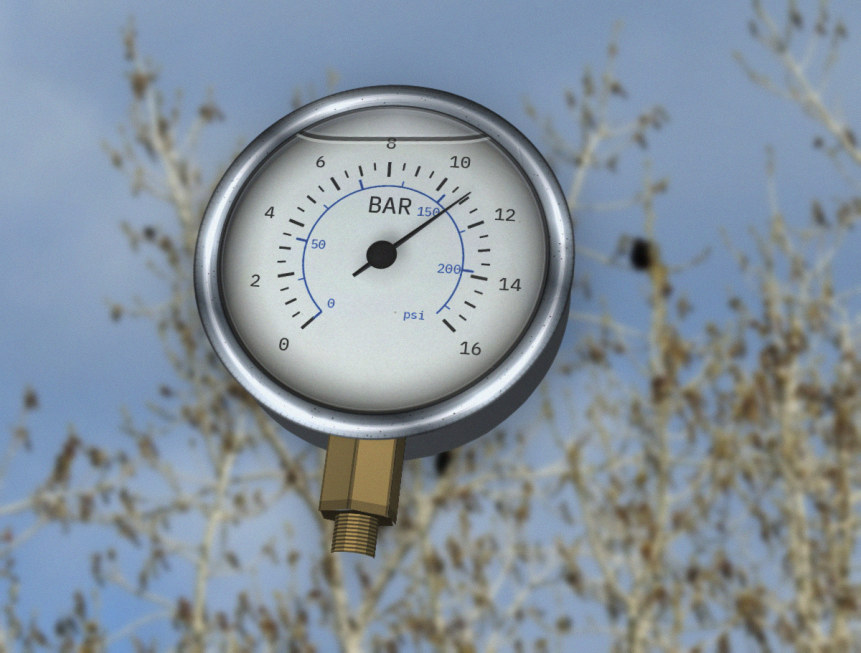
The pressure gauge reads 11 bar
